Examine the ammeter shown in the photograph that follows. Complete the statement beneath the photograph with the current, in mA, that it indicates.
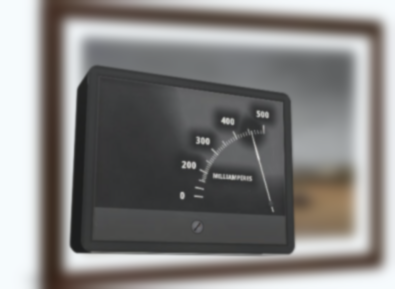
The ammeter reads 450 mA
